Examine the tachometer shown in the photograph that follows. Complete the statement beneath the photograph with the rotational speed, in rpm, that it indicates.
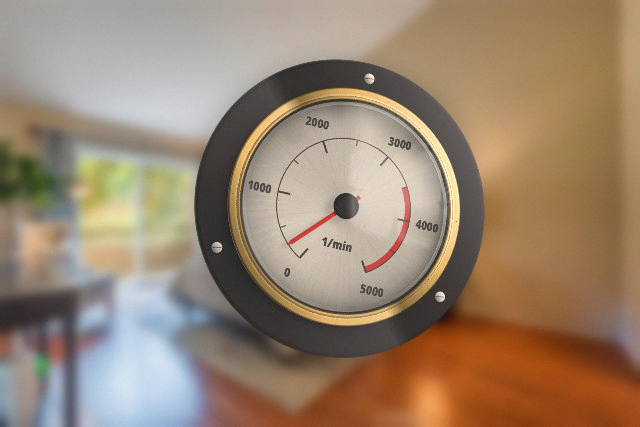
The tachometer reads 250 rpm
